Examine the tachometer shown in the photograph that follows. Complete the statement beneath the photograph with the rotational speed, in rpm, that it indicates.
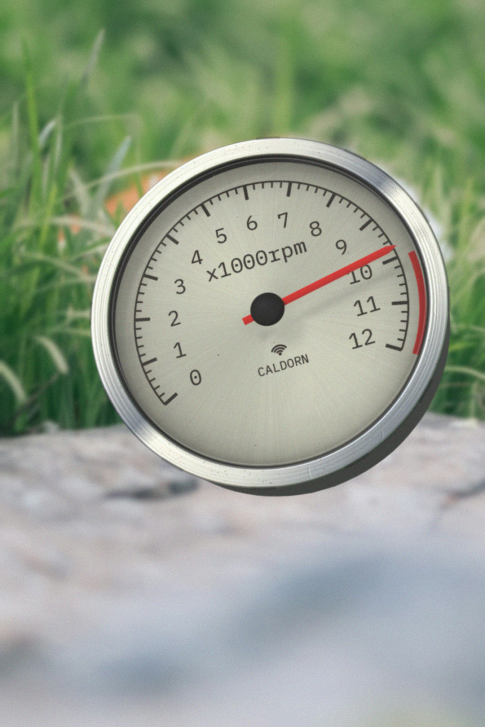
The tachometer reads 9800 rpm
